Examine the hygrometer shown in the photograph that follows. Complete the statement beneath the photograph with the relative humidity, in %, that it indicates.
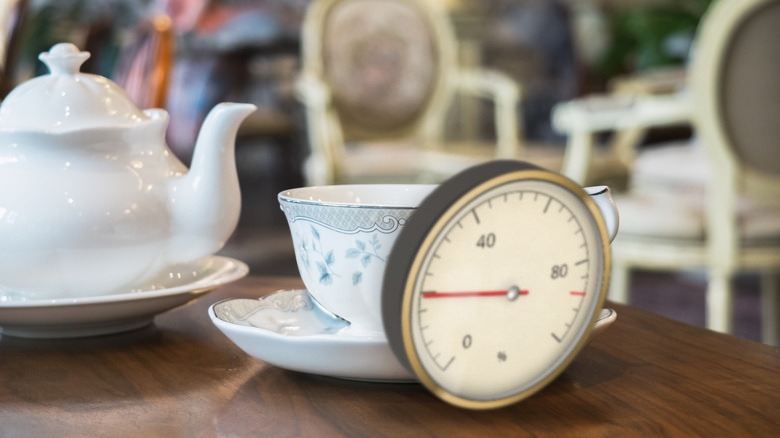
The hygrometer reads 20 %
